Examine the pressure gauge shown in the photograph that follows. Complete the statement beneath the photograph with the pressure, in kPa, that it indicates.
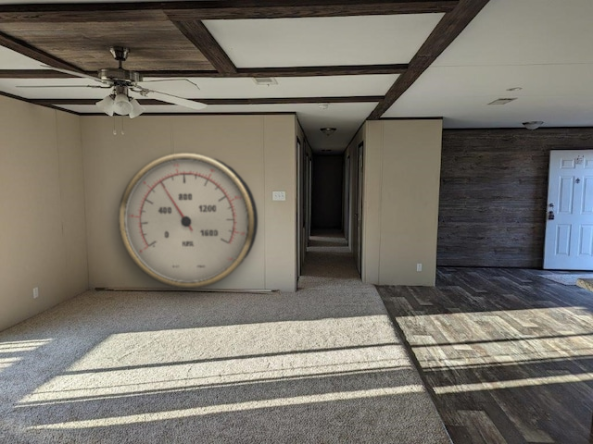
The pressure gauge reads 600 kPa
